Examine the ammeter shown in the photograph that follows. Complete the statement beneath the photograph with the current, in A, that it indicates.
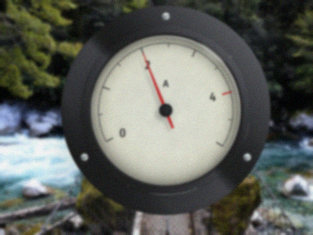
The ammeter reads 2 A
